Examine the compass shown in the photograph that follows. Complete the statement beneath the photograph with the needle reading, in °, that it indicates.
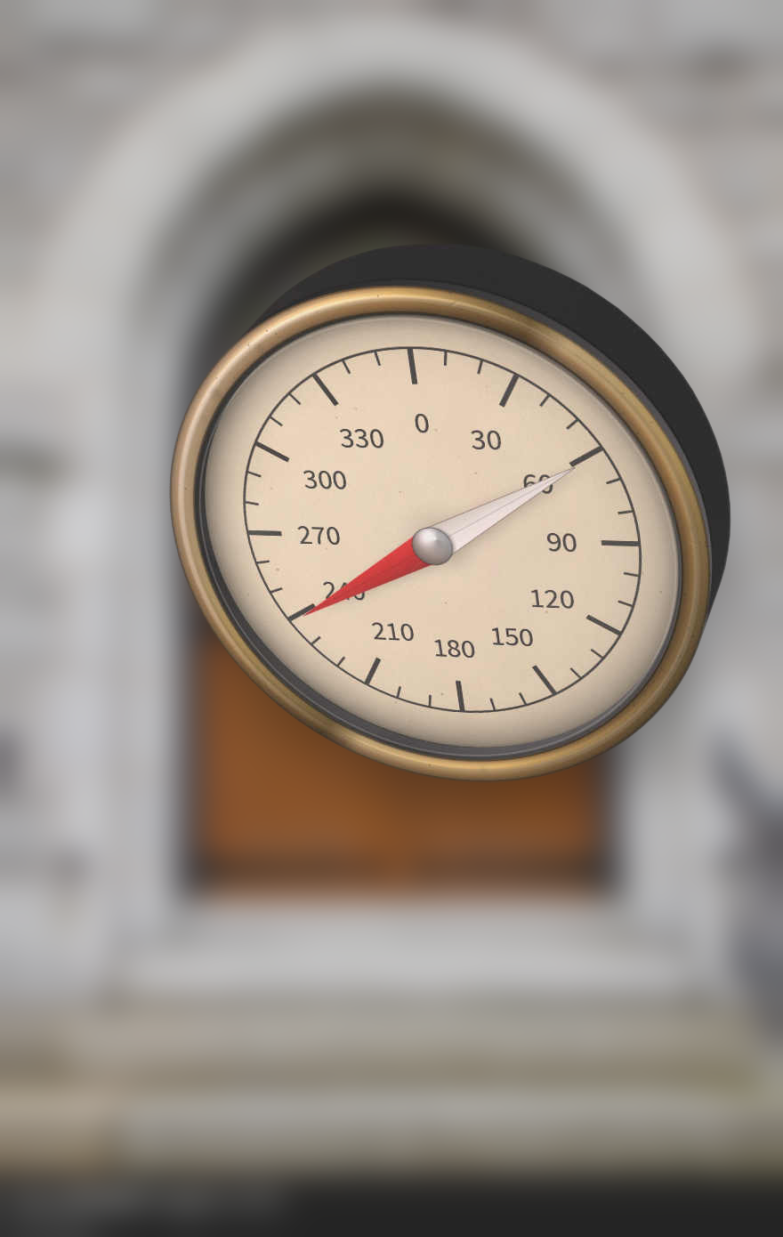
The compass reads 240 °
